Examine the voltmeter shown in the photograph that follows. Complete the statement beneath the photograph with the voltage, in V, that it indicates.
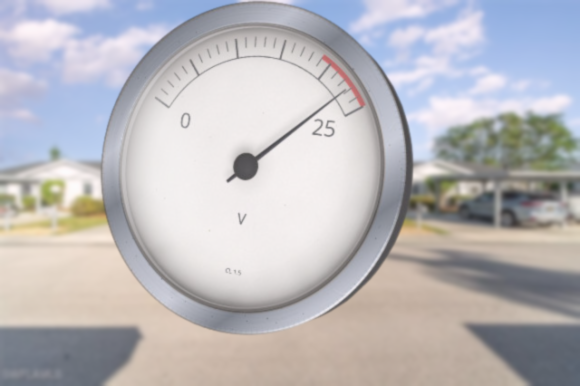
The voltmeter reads 23 V
